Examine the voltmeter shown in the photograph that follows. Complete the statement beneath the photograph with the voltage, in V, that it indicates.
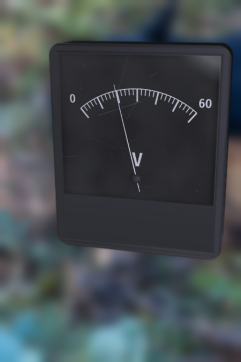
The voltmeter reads 20 V
